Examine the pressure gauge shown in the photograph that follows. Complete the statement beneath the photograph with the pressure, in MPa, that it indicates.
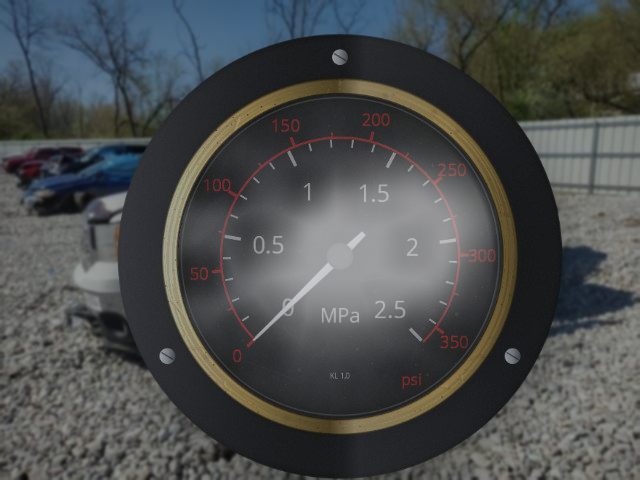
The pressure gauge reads 0 MPa
